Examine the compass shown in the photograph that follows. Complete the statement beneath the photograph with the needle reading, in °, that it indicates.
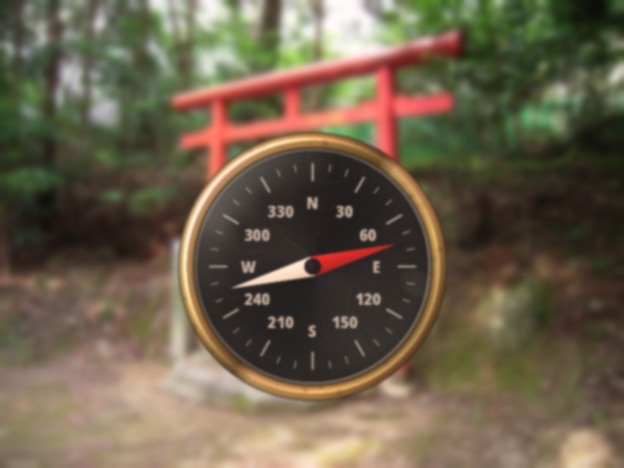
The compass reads 75 °
